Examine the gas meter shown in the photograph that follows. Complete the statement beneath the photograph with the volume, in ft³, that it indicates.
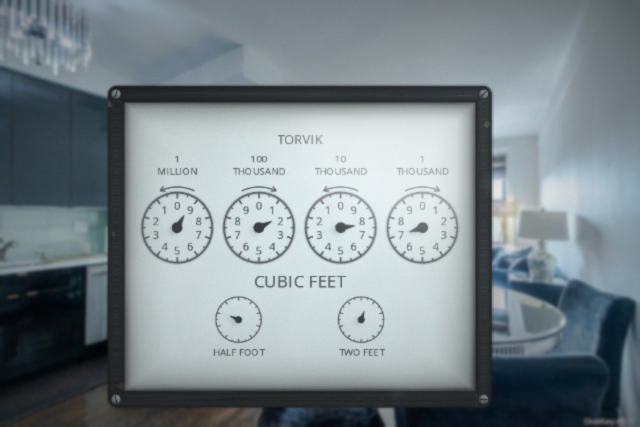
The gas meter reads 917700 ft³
